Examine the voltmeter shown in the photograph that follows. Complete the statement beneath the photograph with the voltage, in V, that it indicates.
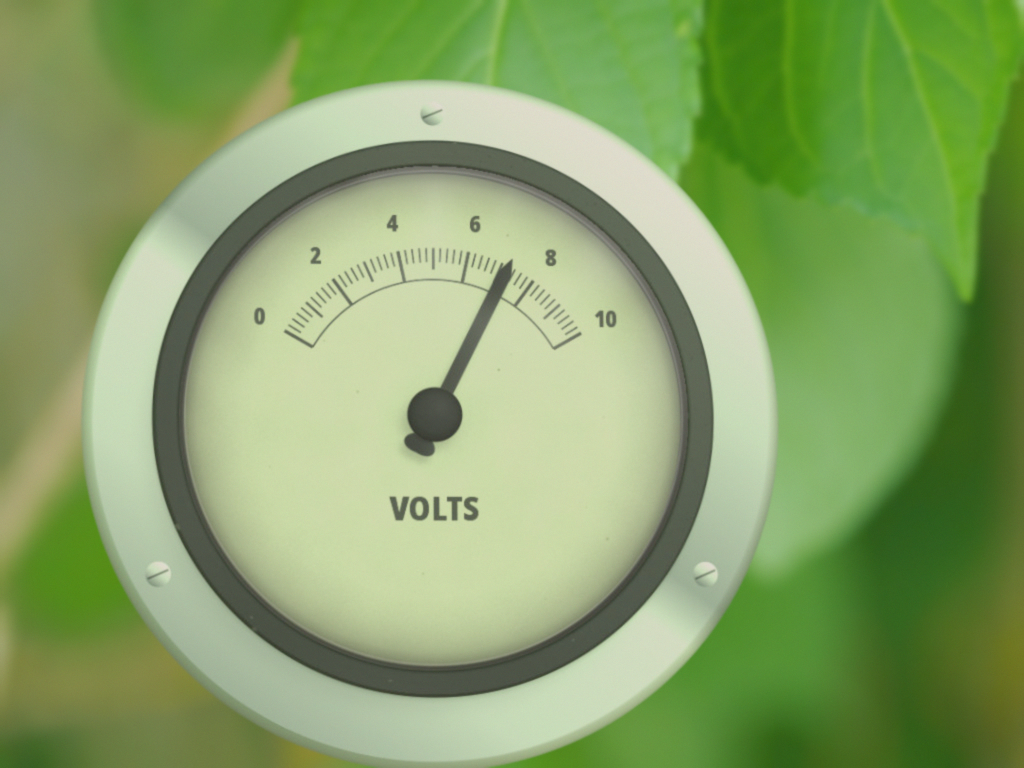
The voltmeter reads 7.2 V
